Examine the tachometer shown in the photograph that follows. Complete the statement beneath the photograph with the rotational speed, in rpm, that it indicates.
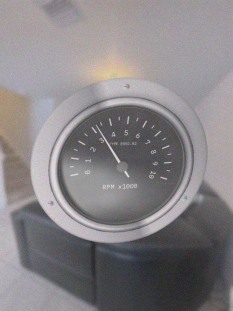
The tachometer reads 3250 rpm
